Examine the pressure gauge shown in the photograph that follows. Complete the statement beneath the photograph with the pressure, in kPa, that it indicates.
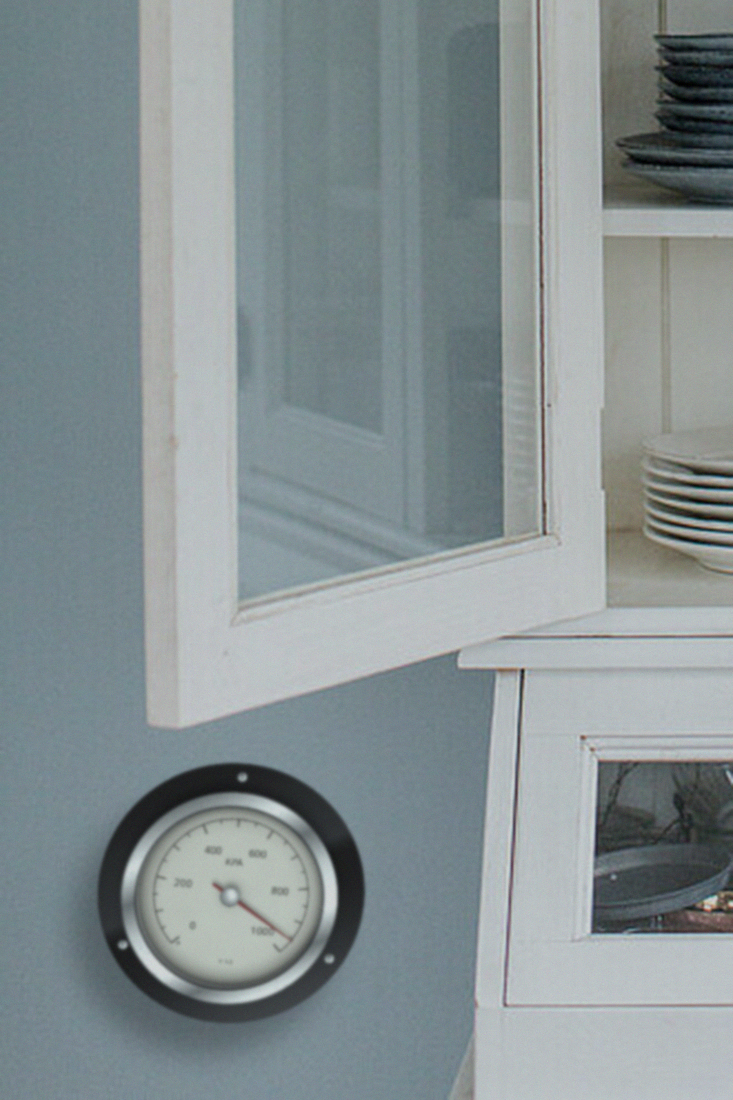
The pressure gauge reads 950 kPa
